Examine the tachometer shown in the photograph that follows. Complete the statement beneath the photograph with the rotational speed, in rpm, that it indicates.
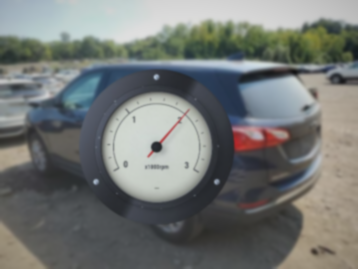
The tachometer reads 2000 rpm
